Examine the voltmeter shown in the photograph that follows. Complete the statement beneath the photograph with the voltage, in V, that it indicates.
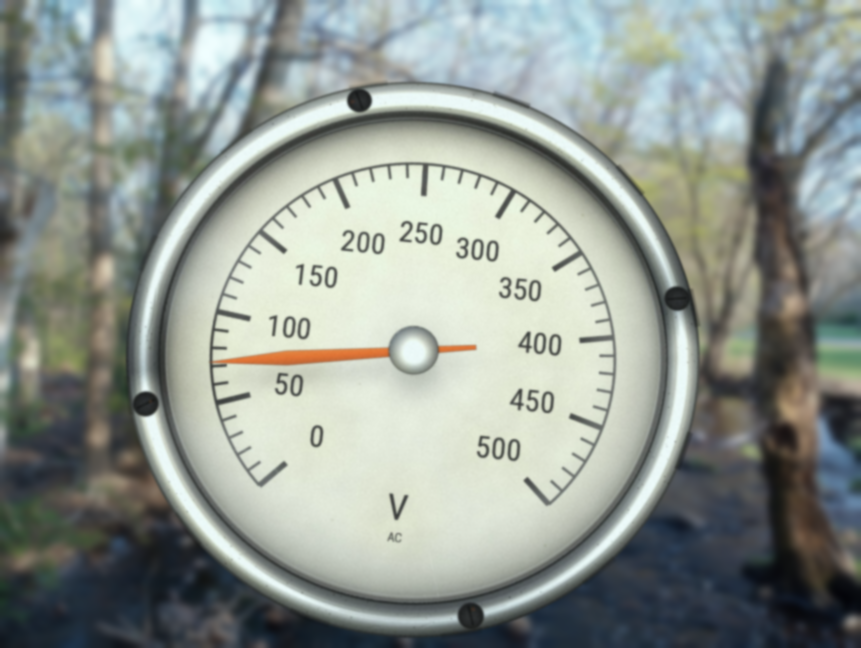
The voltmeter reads 70 V
